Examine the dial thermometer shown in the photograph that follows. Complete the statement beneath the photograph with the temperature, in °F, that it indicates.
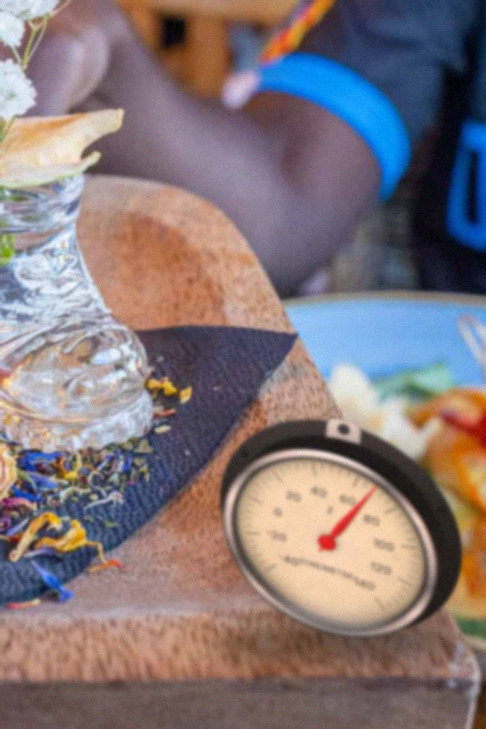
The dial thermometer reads 68 °F
